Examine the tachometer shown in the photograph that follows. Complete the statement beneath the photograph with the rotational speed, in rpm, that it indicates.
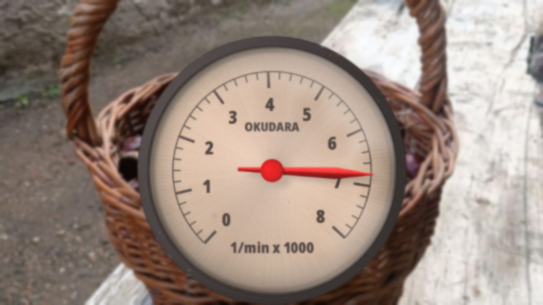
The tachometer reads 6800 rpm
